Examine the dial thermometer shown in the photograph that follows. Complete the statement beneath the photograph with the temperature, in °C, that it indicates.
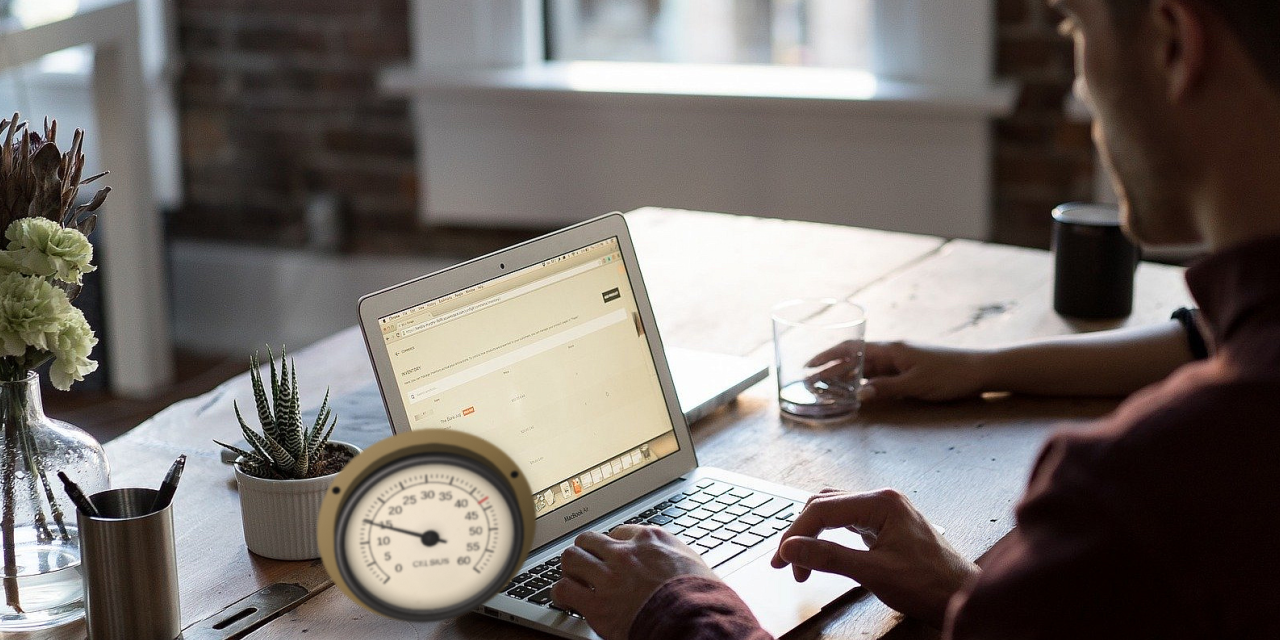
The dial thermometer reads 15 °C
